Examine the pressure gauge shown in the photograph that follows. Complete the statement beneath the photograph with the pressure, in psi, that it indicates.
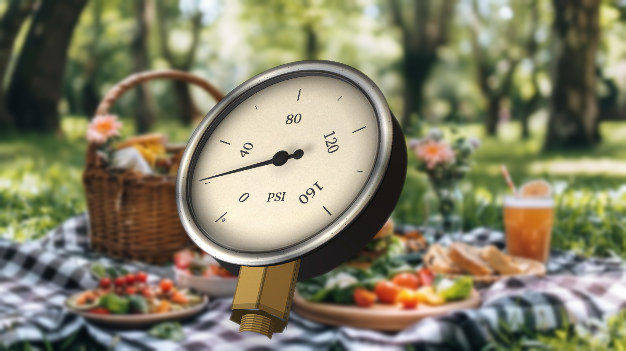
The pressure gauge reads 20 psi
